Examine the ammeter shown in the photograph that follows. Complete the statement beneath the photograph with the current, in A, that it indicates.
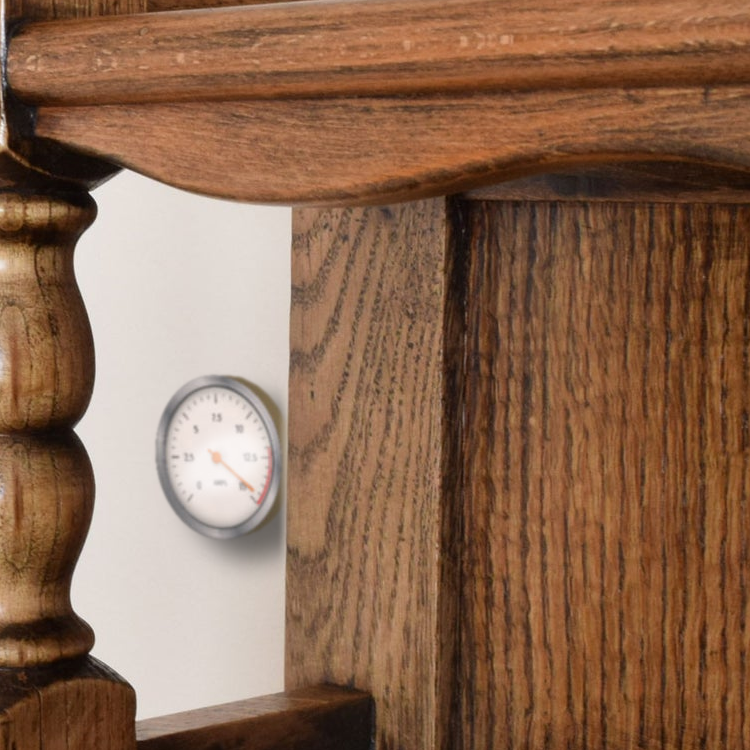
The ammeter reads 14.5 A
